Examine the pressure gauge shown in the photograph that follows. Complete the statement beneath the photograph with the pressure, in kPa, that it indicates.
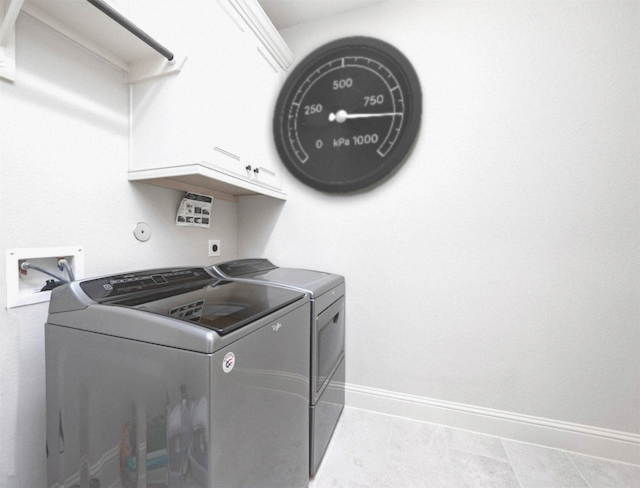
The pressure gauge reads 850 kPa
